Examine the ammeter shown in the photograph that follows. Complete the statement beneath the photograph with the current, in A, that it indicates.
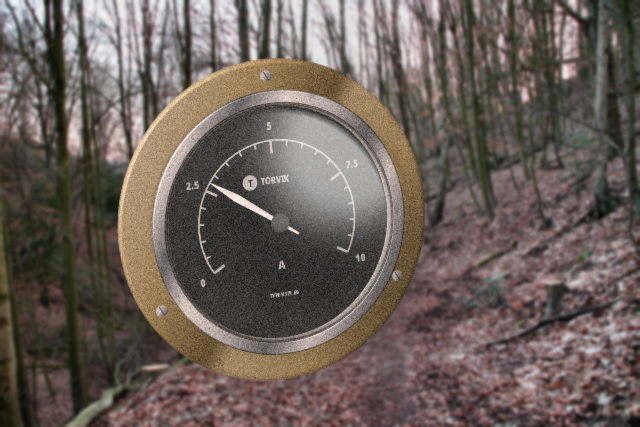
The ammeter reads 2.75 A
